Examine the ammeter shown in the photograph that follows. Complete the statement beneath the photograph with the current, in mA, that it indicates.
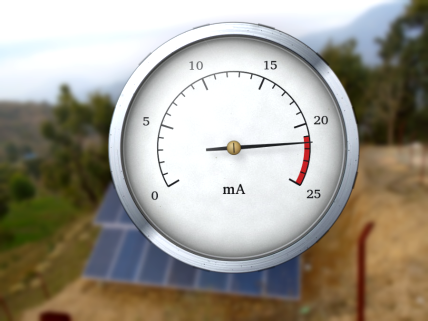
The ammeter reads 21.5 mA
